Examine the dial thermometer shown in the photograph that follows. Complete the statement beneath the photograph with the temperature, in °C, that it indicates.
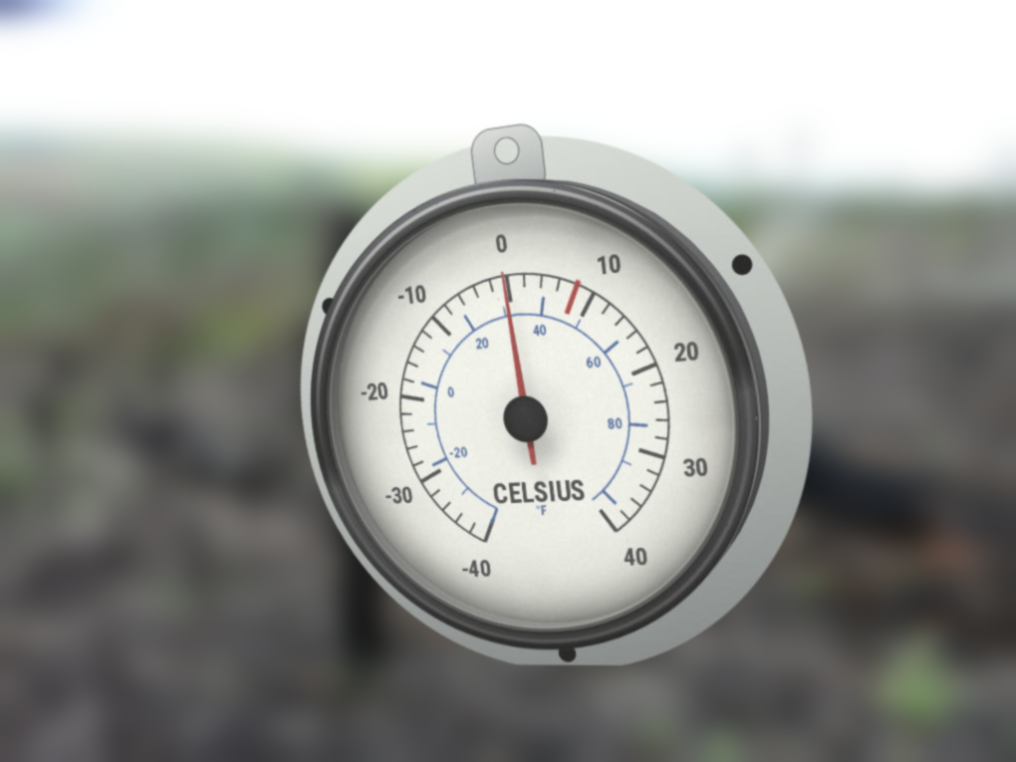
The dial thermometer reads 0 °C
